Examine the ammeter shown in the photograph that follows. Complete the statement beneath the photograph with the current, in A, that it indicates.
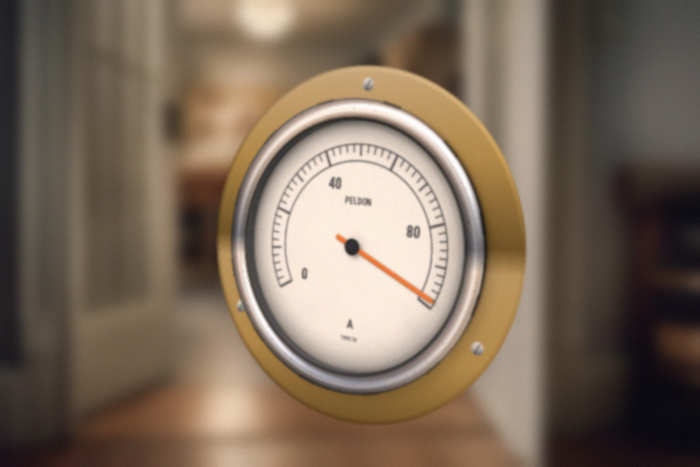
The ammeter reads 98 A
